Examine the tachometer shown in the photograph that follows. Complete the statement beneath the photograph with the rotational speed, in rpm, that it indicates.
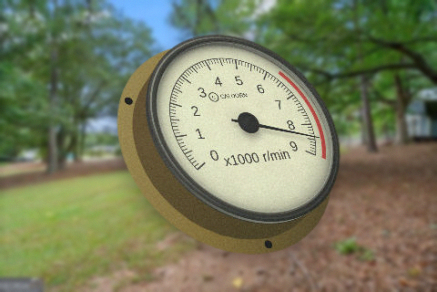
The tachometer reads 8500 rpm
